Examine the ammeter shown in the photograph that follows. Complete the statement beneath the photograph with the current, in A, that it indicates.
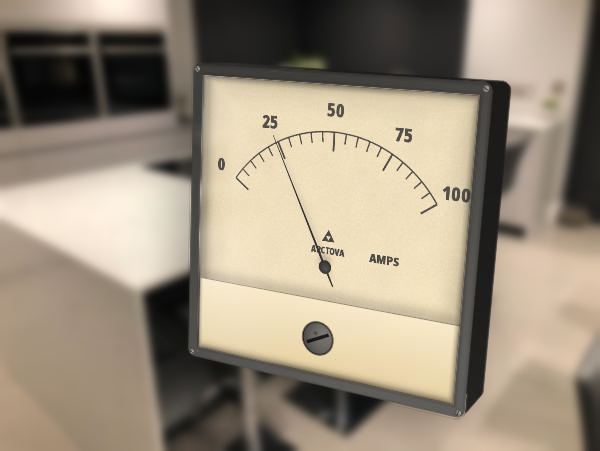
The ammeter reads 25 A
